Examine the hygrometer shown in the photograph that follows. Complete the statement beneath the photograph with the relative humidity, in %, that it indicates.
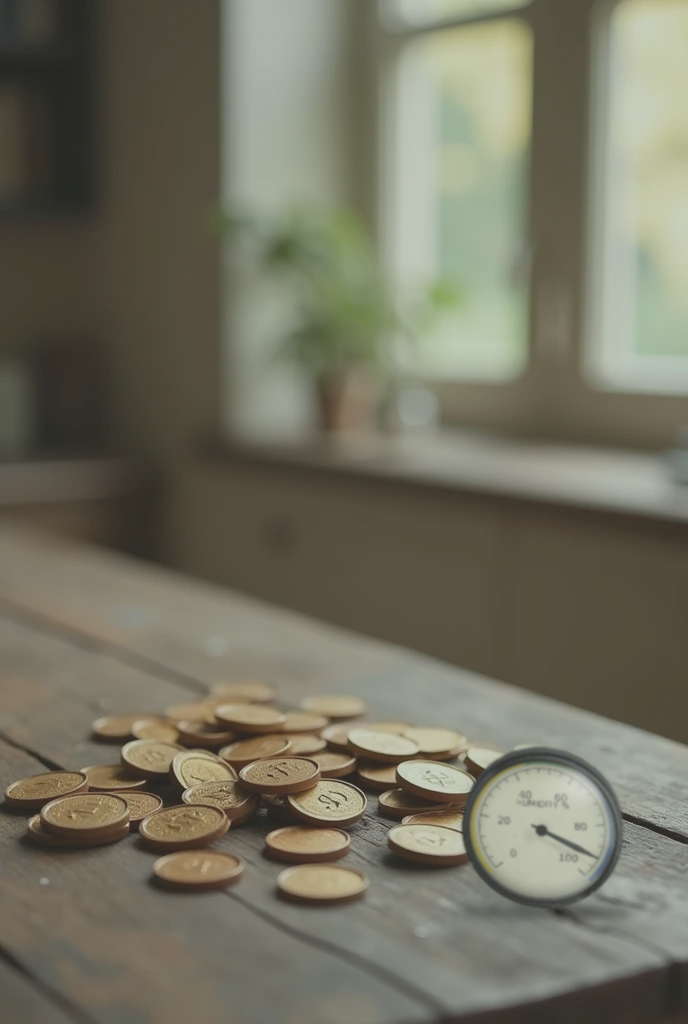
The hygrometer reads 92 %
